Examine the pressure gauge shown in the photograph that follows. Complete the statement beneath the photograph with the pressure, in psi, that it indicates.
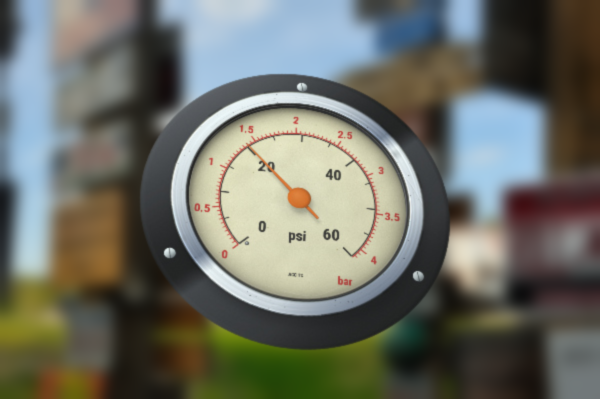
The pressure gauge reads 20 psi
